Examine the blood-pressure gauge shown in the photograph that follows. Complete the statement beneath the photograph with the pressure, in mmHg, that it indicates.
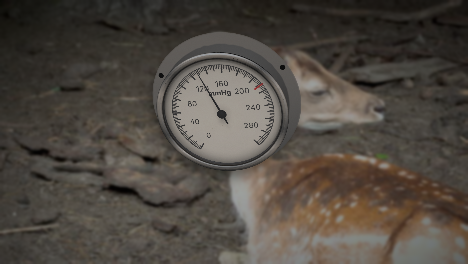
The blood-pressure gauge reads 130 mmHg
